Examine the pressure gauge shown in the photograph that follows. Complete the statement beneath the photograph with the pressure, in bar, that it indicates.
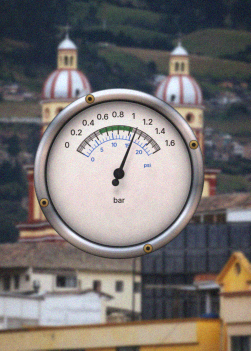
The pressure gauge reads 1.1 bar
